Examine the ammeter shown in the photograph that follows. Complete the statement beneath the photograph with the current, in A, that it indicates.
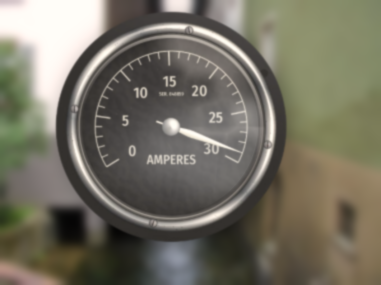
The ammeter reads 29 A
